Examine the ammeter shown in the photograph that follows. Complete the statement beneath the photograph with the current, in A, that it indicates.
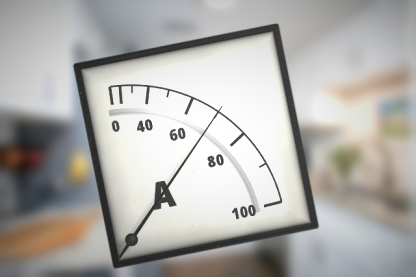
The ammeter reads 70 A
